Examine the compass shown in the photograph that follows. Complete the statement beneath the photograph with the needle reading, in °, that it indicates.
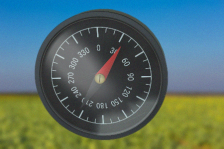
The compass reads 35 °
